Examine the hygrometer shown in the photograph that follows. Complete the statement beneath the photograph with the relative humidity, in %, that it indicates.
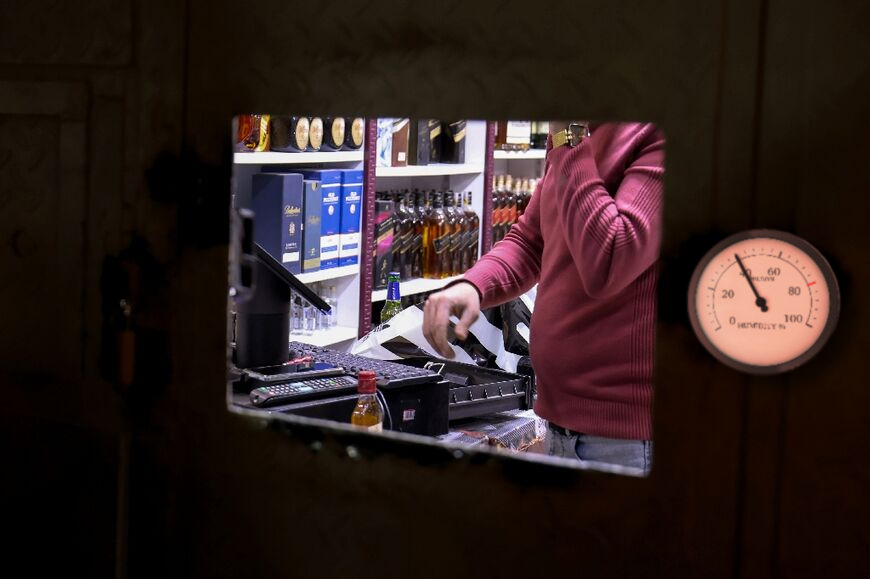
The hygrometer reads 40 %
